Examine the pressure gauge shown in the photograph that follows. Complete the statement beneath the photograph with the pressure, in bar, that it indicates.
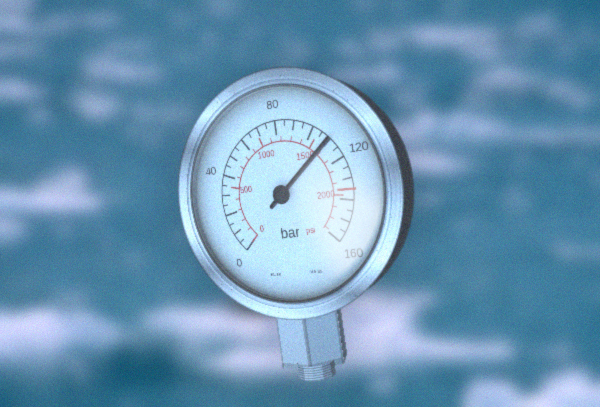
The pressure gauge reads 110 bar
